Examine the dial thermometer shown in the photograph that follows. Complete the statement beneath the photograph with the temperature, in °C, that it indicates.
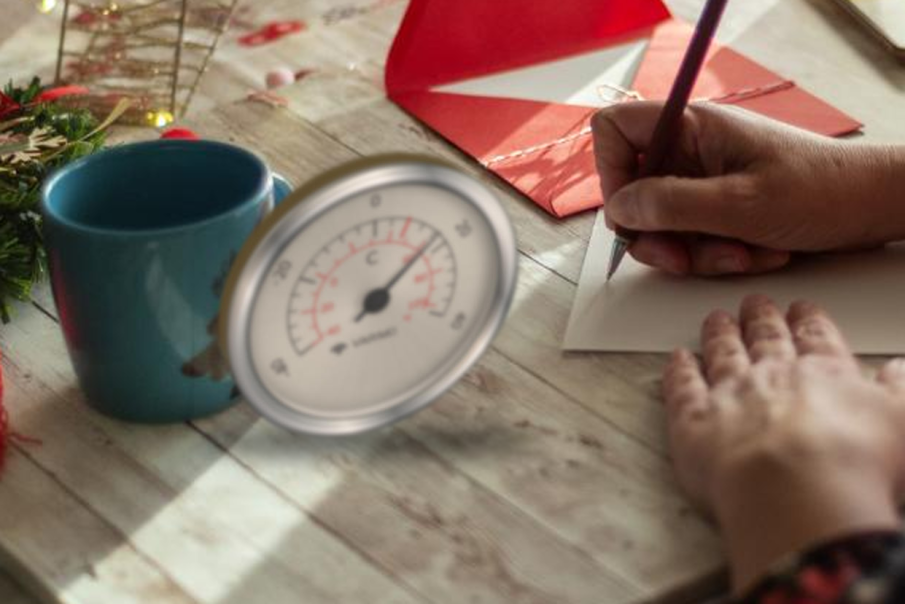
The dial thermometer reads 16 °C
